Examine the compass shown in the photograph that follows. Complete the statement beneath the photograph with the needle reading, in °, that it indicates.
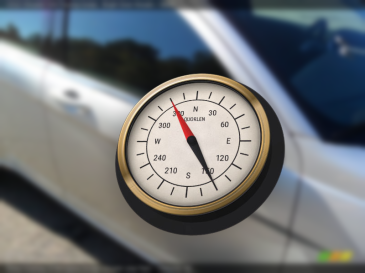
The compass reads 330 °
